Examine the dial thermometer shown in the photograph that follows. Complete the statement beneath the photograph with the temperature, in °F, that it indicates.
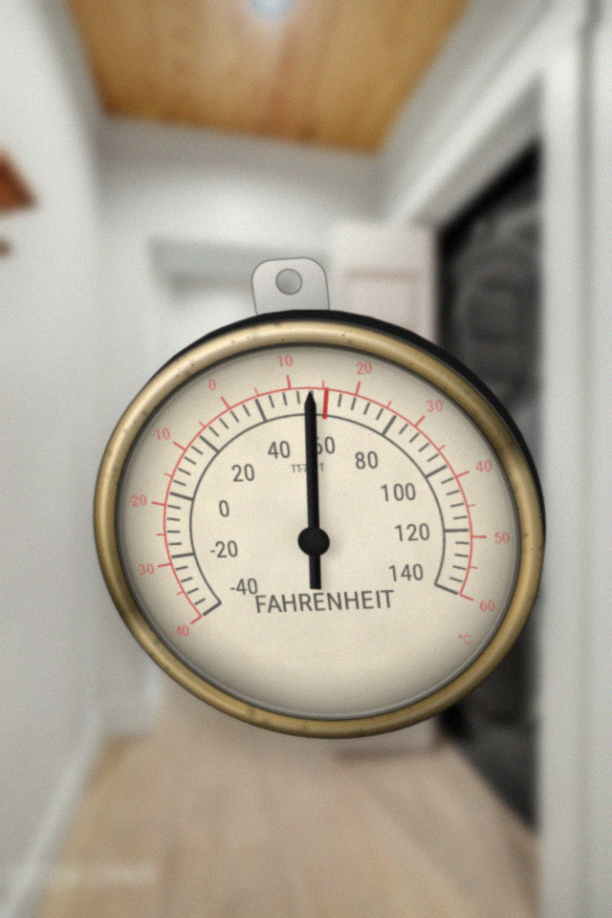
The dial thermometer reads 56 °F
